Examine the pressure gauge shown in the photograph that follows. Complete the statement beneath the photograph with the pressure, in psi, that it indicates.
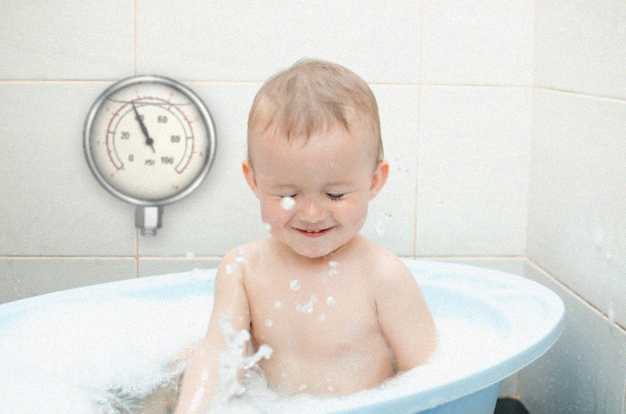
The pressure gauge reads 40 psi
